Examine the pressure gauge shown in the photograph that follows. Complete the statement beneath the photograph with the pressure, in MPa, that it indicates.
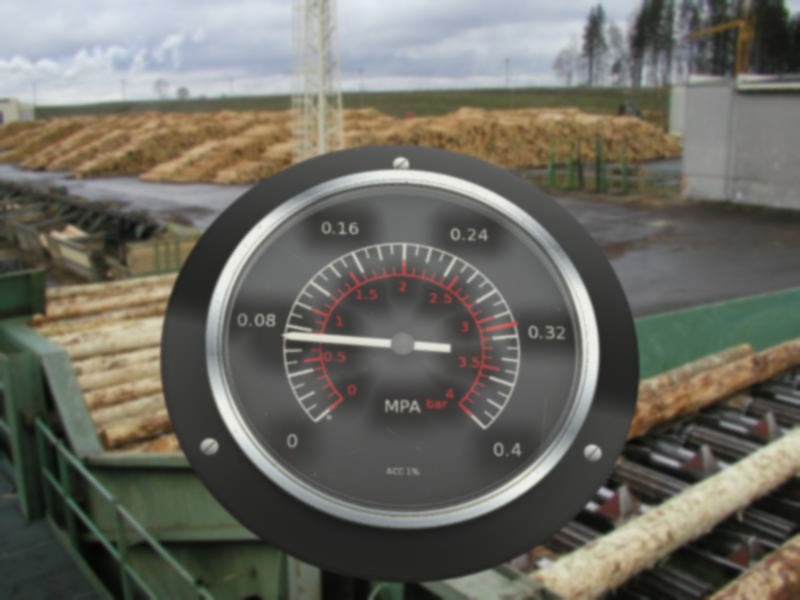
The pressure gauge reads 0.07 MPa
